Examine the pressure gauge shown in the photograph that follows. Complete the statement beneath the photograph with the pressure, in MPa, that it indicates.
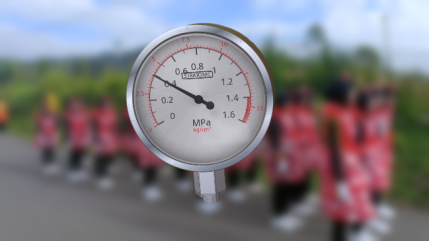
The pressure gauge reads 0.4 MPa
